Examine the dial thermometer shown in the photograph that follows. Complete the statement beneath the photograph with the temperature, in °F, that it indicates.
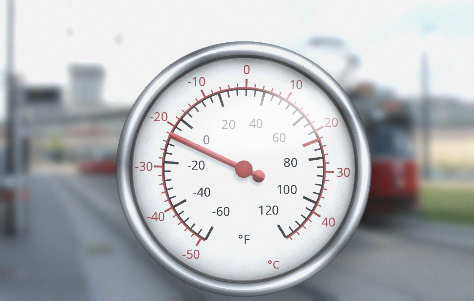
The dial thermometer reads -8 °F
